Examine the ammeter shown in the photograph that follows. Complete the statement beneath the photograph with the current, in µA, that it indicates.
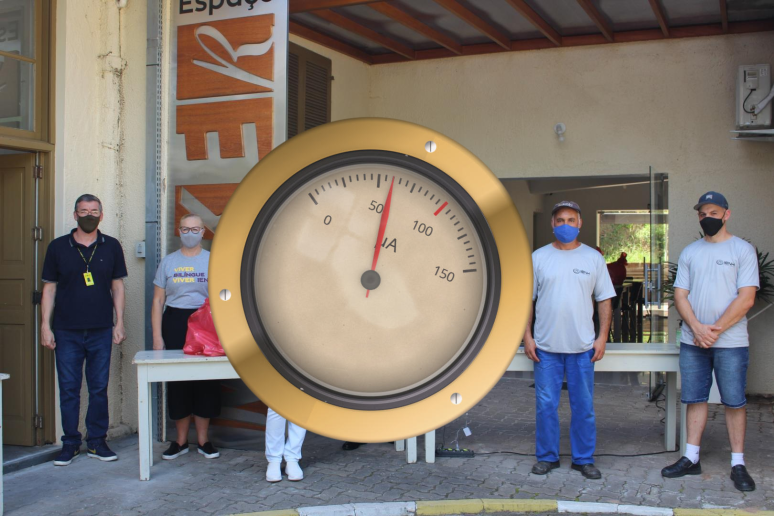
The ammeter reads 60 µA
